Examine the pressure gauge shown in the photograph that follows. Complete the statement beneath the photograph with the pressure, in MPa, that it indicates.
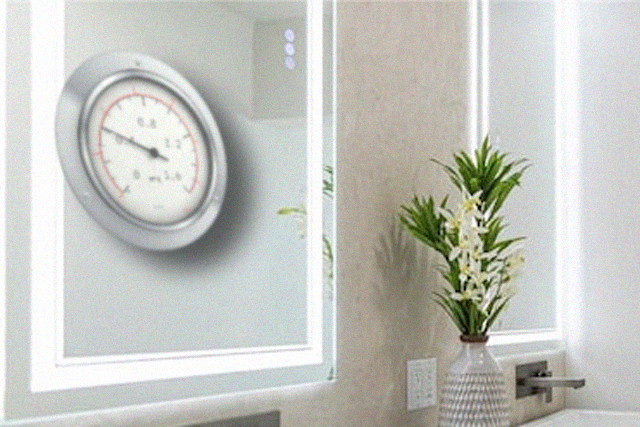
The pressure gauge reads 0.4 MPa
